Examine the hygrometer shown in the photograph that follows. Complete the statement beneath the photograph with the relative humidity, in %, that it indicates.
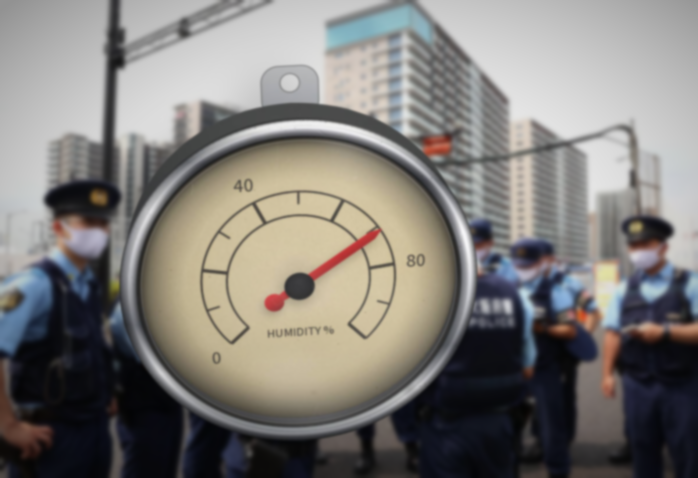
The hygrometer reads 70 %
